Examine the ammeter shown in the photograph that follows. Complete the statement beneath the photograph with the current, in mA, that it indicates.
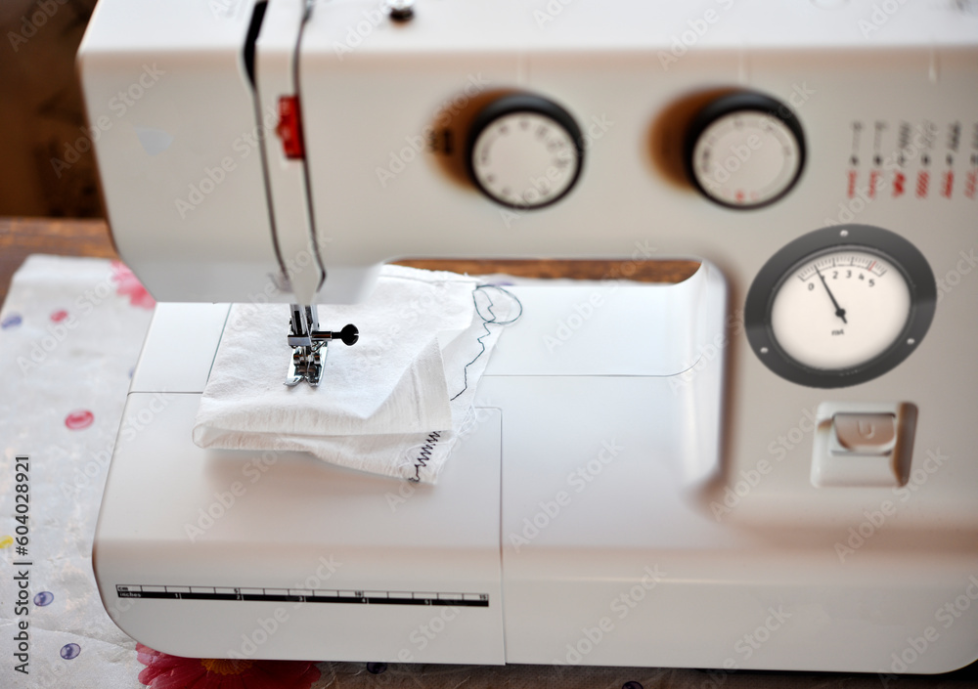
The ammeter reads 1 mA
